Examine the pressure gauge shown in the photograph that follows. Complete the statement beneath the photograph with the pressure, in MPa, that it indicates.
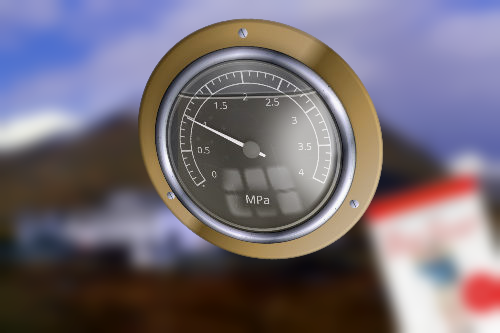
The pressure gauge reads 1 MPa
